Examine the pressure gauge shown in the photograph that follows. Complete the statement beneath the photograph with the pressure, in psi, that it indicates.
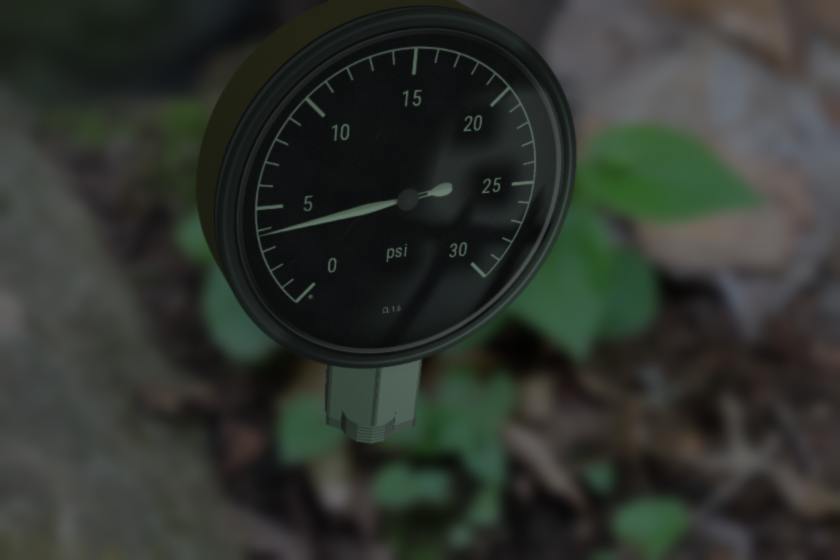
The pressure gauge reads 4 psi
